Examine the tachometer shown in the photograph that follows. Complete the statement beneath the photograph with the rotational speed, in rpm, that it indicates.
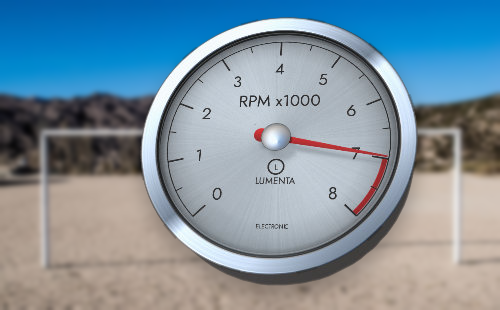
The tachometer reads 7000 rpm
